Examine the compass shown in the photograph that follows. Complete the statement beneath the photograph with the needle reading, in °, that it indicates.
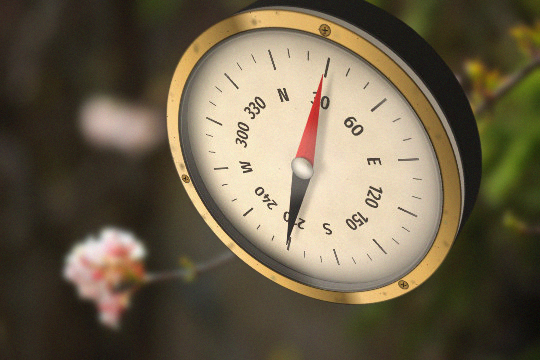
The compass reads 30 °
